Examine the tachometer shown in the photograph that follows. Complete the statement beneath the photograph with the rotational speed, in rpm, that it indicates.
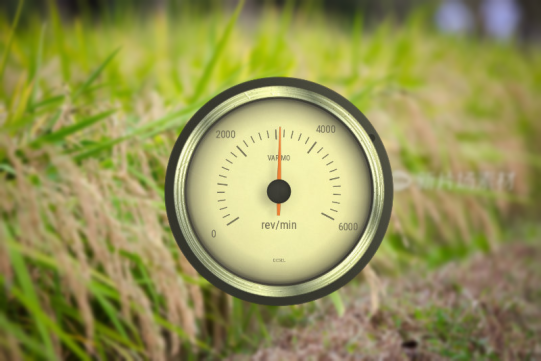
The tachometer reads 3100 rpm
